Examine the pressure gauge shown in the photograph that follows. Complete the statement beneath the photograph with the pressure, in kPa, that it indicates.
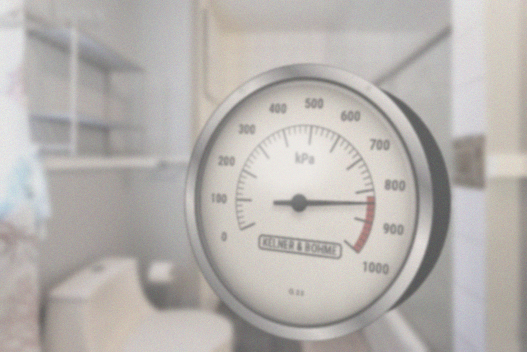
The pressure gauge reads 840 kPa
